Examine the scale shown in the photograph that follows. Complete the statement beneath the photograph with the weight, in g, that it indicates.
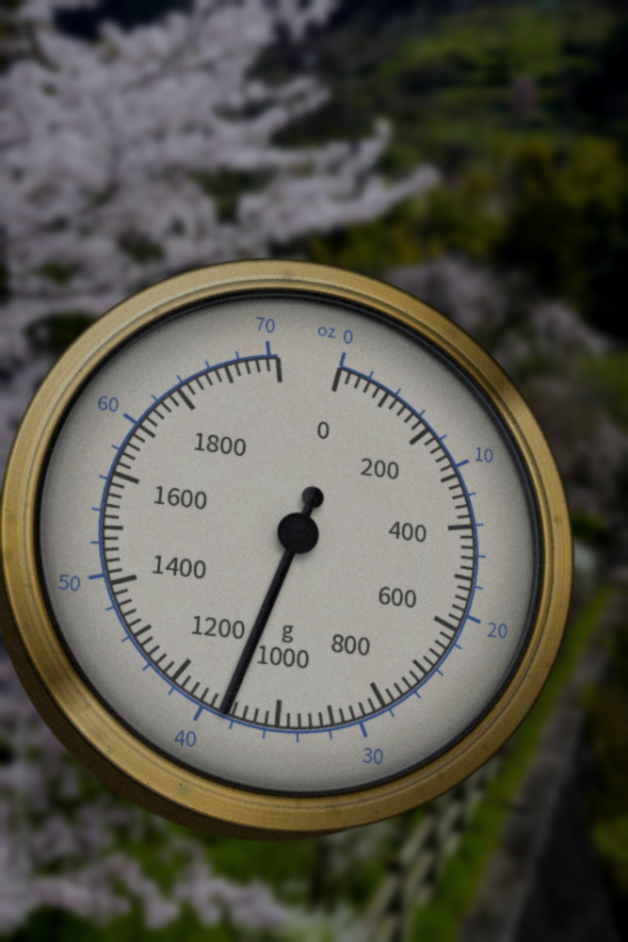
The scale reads 1100 g
